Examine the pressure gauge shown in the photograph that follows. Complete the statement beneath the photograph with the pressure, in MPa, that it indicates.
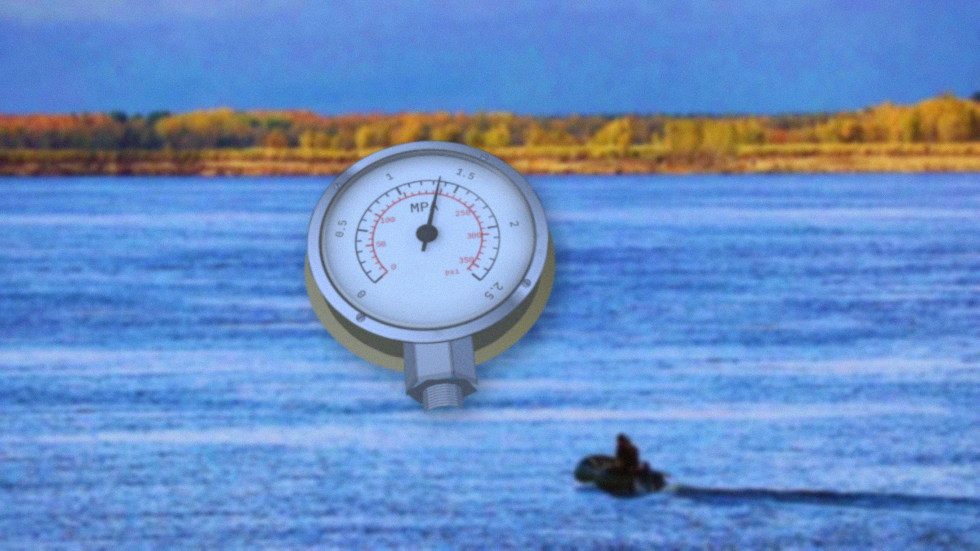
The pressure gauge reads 1.35 MPa
